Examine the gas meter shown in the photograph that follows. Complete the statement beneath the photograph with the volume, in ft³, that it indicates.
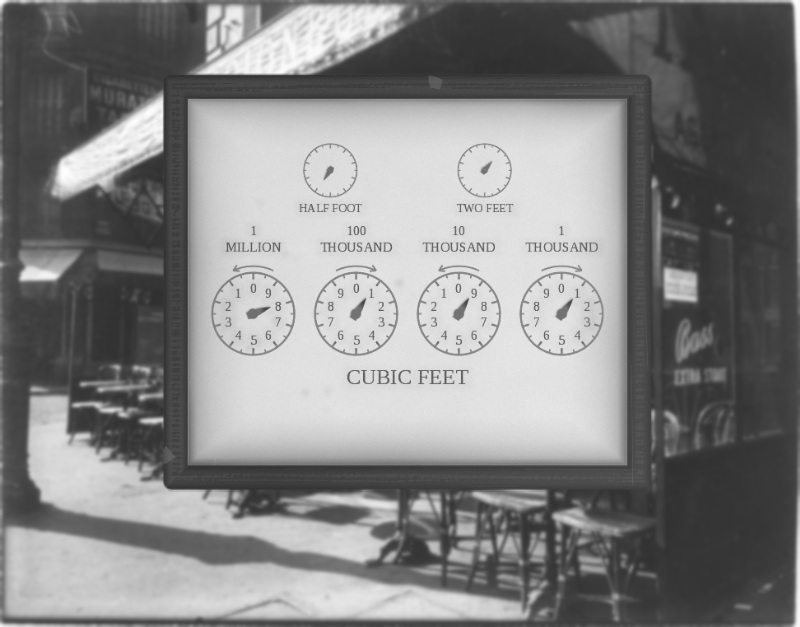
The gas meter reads 809100 ft³
